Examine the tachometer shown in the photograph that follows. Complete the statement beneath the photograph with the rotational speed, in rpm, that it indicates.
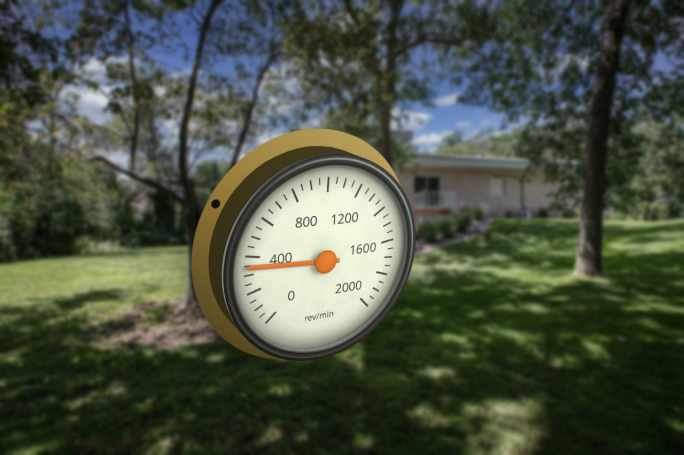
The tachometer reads 350 rpm
